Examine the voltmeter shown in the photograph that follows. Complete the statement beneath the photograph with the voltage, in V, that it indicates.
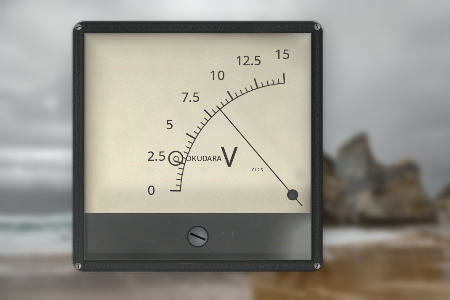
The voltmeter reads 8.5 V
